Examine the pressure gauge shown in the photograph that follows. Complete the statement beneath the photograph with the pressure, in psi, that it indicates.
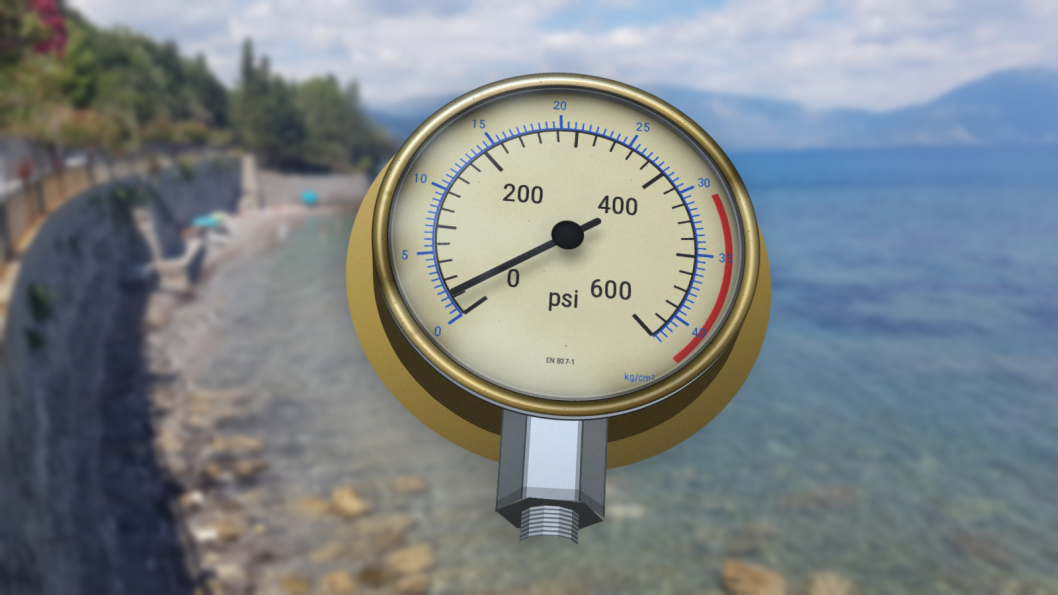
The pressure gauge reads 20 psi
